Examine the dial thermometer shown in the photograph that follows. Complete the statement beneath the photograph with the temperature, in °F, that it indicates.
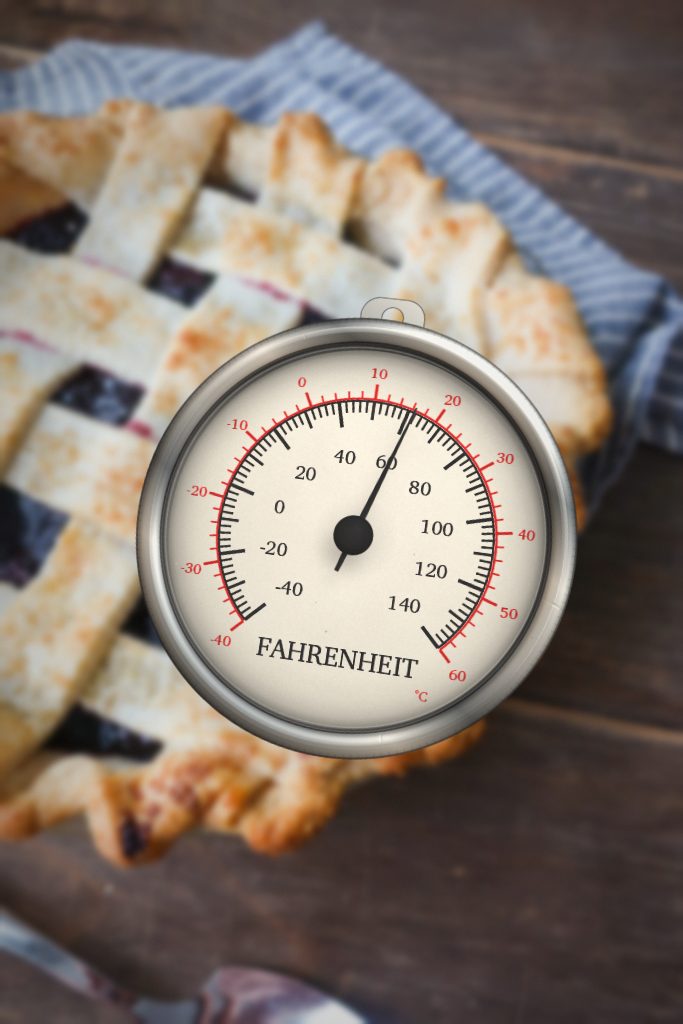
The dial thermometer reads 62 °F
